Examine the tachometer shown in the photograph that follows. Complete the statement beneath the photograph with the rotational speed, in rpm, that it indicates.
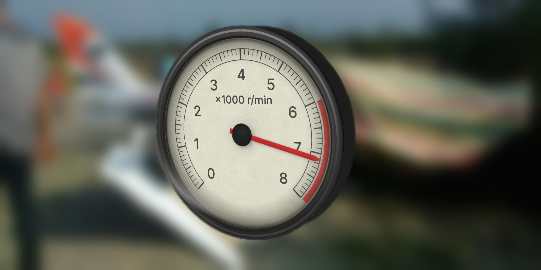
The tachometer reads 7100 rpm
